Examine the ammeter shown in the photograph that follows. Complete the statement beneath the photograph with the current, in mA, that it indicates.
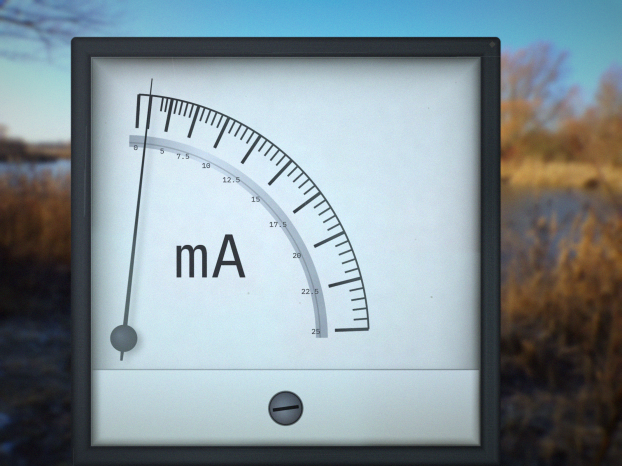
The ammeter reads 2.5 mA
